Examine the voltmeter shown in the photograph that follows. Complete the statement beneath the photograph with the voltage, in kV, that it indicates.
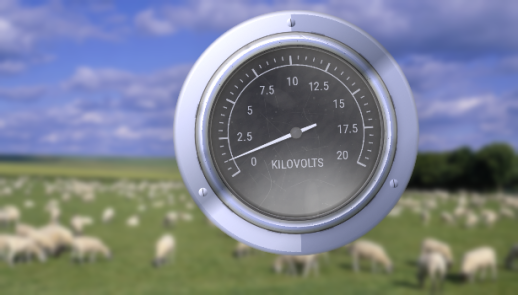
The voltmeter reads 1 kV
